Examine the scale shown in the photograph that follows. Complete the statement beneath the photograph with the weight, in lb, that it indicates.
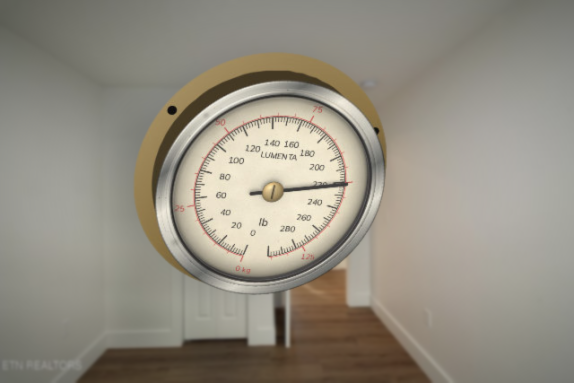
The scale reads 220 lb
